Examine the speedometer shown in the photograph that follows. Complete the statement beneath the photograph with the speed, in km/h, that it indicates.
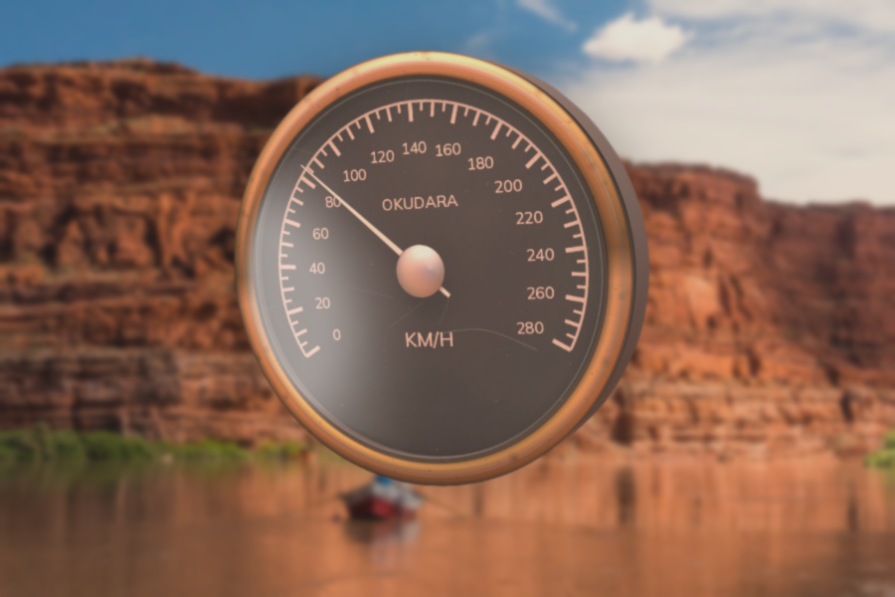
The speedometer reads 85 km/h
